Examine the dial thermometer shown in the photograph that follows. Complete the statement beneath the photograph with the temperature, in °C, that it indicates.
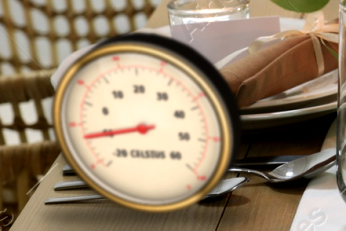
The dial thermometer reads -10 °C
